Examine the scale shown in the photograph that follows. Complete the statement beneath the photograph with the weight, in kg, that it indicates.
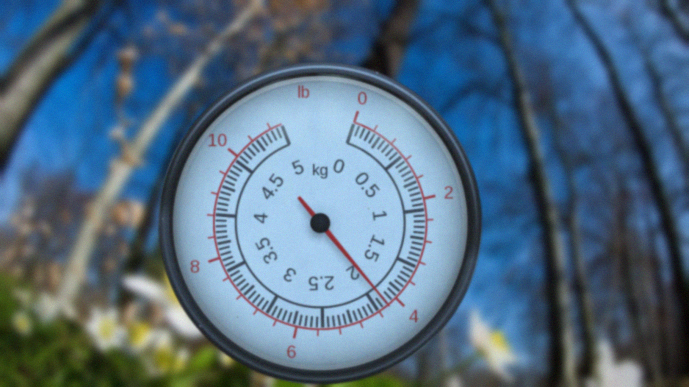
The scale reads 1.9 kg
